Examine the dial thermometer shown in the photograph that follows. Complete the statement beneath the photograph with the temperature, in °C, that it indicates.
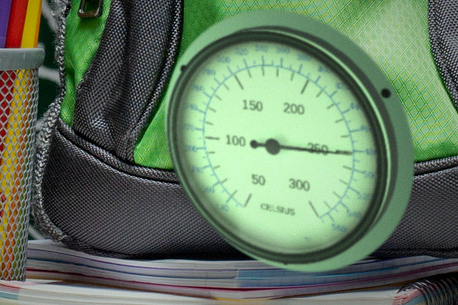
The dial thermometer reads 250 °C
